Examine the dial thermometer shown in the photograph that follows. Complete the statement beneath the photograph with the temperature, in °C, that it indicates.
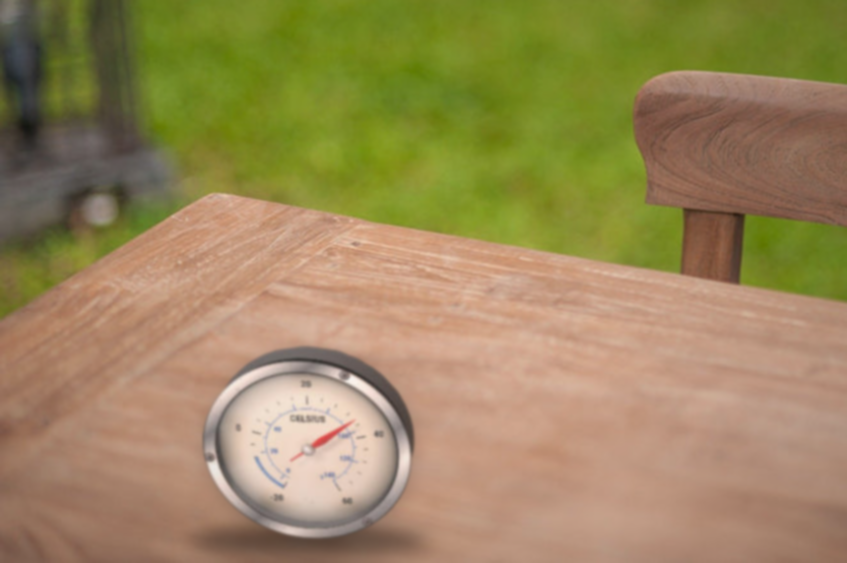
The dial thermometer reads 34 °C
